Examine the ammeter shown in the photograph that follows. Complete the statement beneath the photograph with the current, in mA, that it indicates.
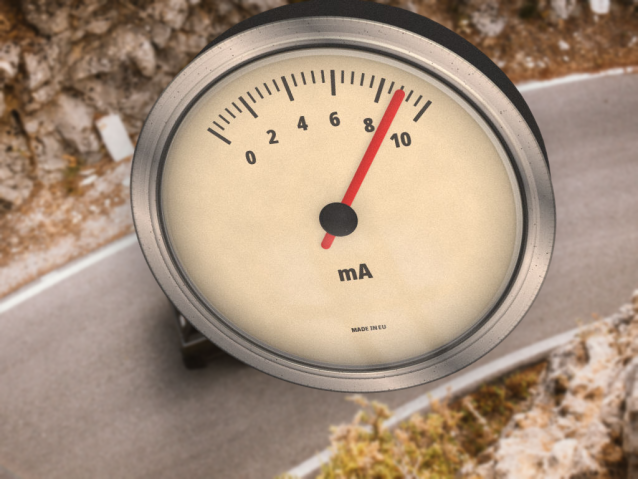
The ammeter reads 8.8 mA
